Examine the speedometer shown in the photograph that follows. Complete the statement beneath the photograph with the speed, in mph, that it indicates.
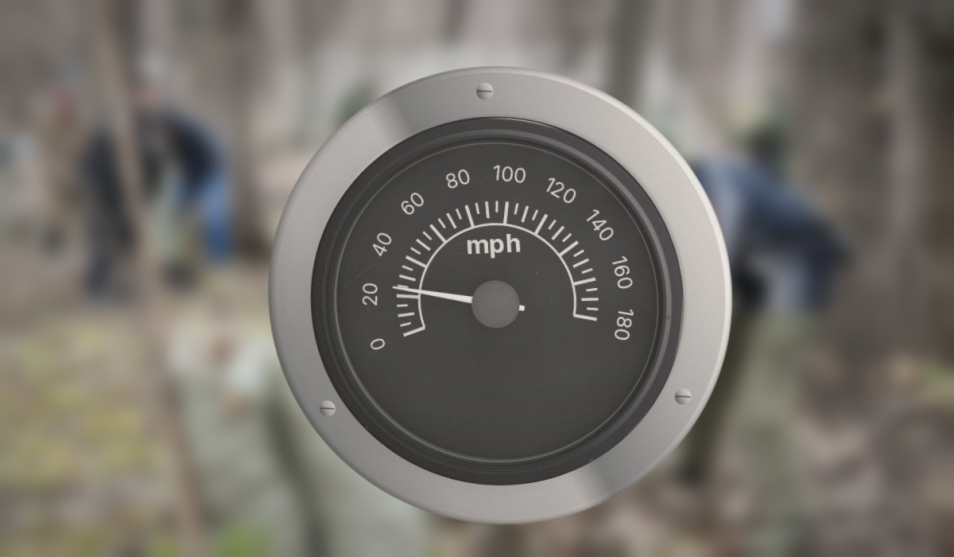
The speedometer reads 25 mph
